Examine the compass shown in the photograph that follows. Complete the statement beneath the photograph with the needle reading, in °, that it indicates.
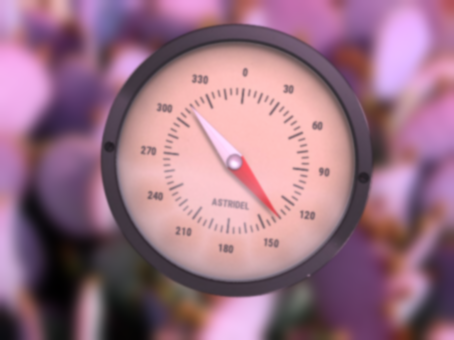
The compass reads 135 °
